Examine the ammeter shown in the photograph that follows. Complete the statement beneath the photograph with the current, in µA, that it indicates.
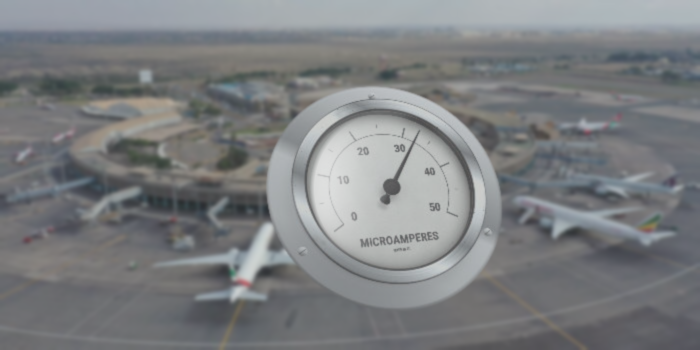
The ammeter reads 32.5 µA
